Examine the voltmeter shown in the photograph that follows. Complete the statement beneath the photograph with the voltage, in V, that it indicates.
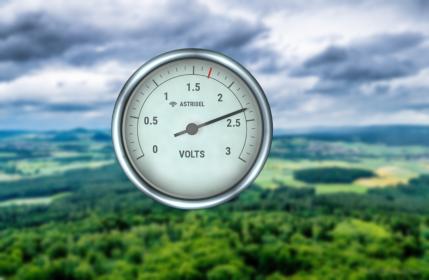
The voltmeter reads 2.35 V
